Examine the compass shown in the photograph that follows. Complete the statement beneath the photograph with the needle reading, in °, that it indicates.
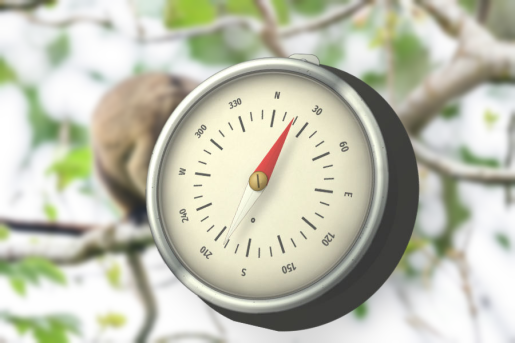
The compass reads 20 °
